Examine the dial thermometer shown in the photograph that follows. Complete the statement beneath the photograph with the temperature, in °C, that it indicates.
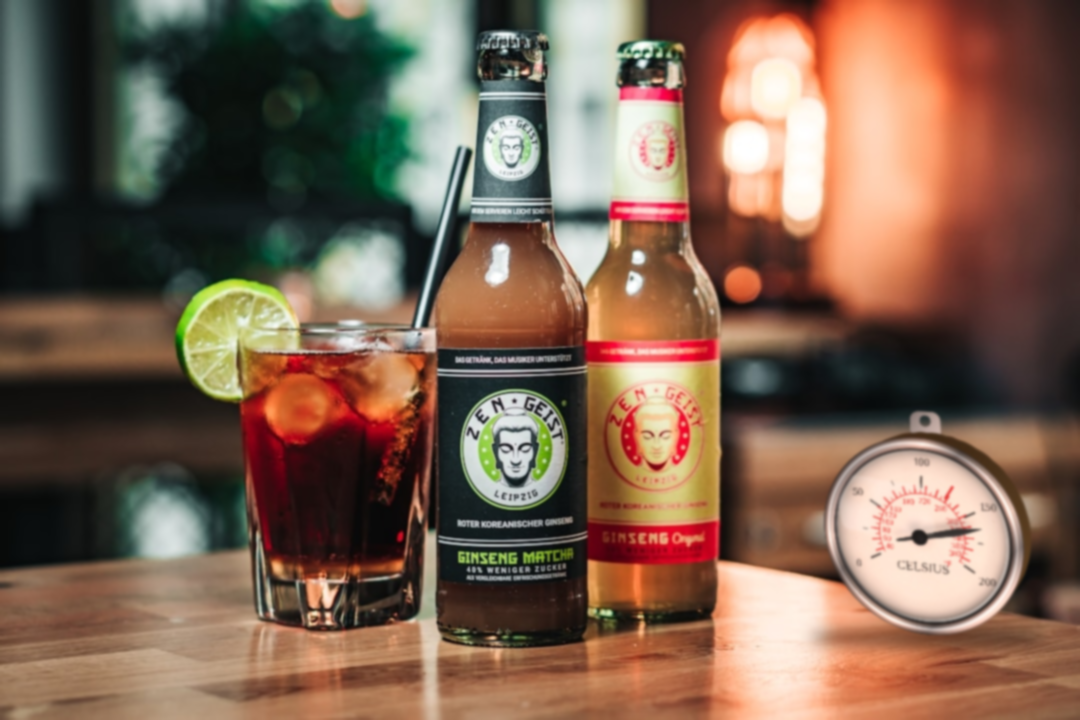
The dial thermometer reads 162.5 °C
